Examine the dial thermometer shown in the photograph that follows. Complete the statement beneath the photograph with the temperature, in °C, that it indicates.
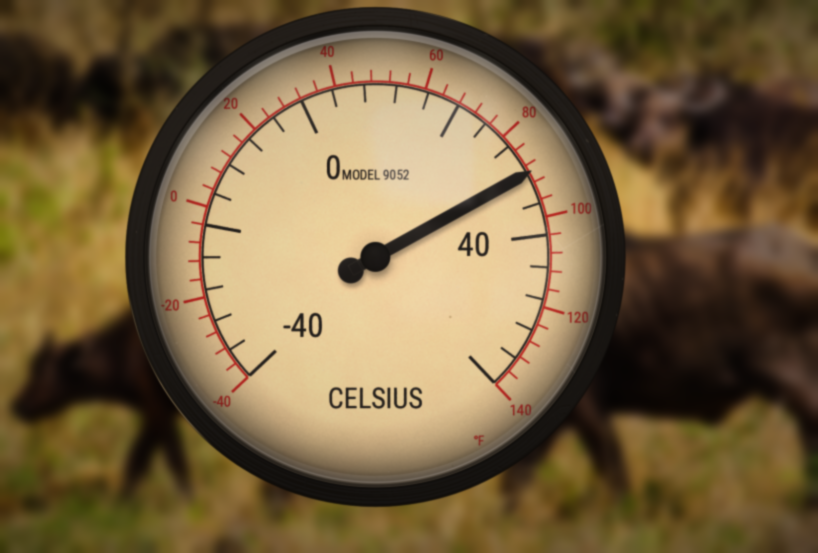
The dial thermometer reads 32 °C
